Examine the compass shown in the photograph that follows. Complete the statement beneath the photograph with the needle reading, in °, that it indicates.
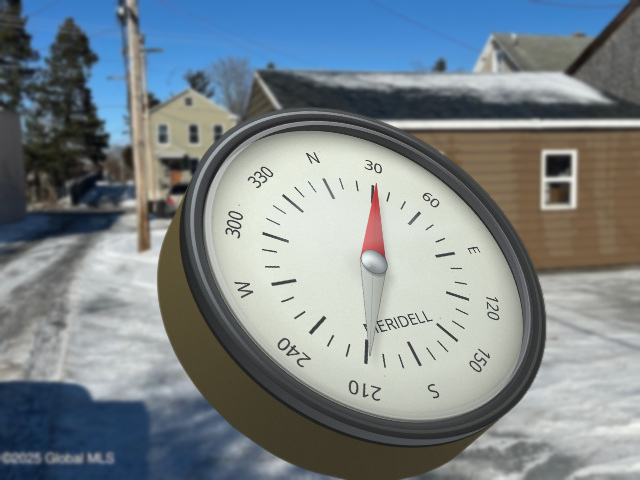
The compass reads 30 °
